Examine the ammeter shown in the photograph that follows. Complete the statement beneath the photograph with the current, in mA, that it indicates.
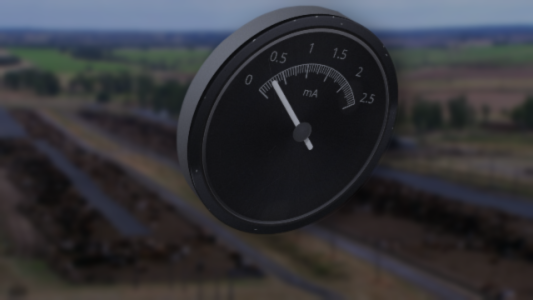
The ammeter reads 0.25 mA
